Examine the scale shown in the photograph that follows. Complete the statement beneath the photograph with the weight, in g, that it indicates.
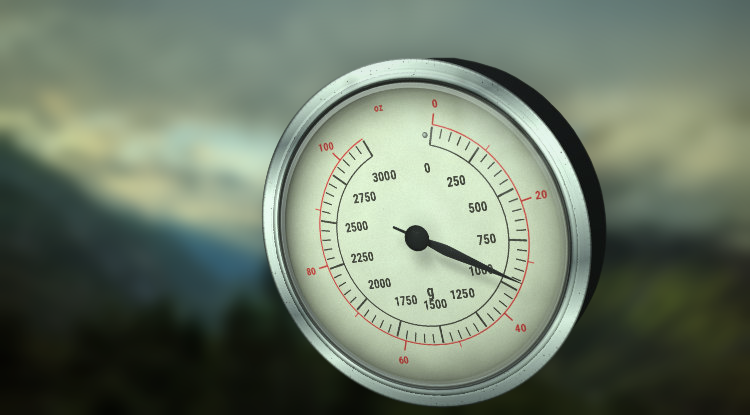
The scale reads 950 g
